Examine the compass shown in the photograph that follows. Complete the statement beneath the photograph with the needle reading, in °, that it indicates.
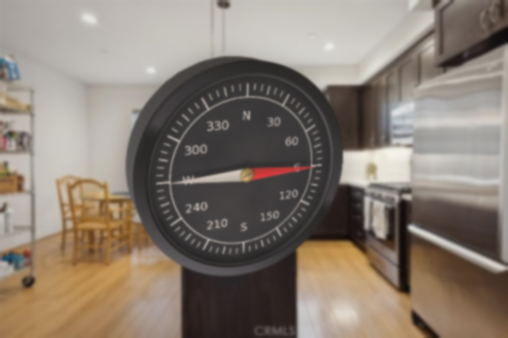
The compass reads 90 °
